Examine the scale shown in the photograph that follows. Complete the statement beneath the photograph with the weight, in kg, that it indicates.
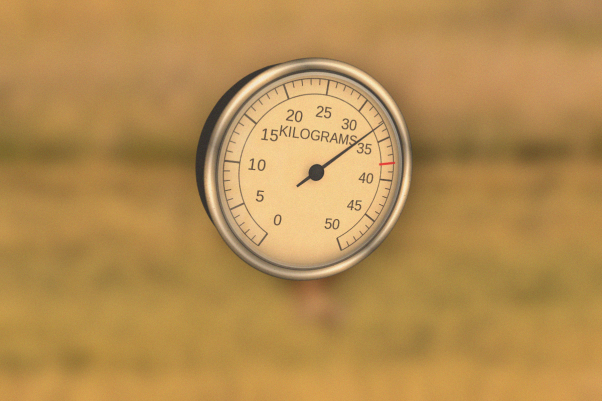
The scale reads 33 kg
